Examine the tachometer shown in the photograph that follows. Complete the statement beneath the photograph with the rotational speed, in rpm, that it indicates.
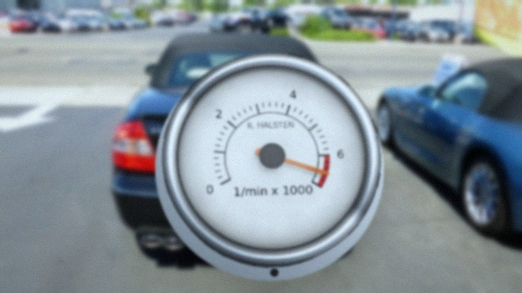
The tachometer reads 6600 rpm
